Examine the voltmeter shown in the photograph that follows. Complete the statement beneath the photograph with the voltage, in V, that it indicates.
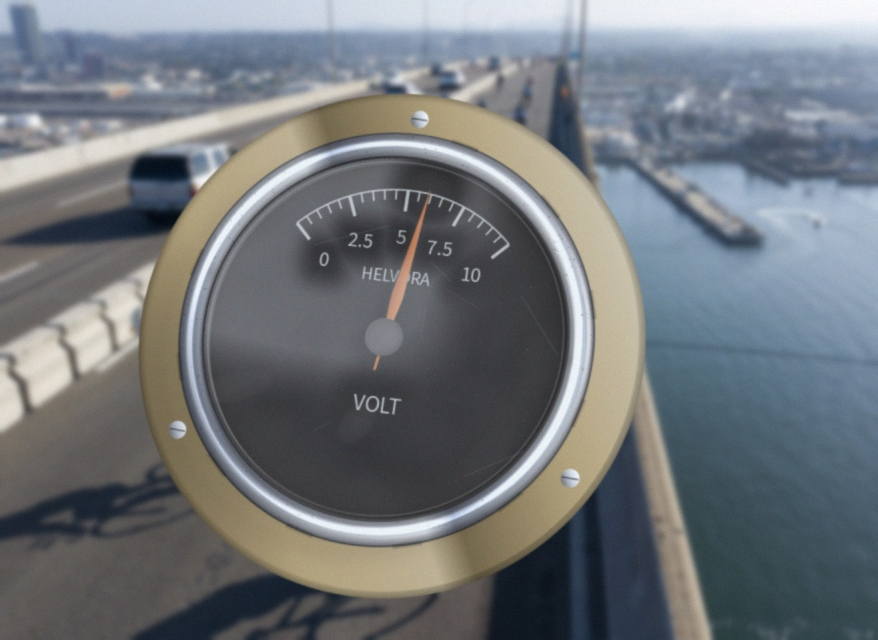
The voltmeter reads 6 V
